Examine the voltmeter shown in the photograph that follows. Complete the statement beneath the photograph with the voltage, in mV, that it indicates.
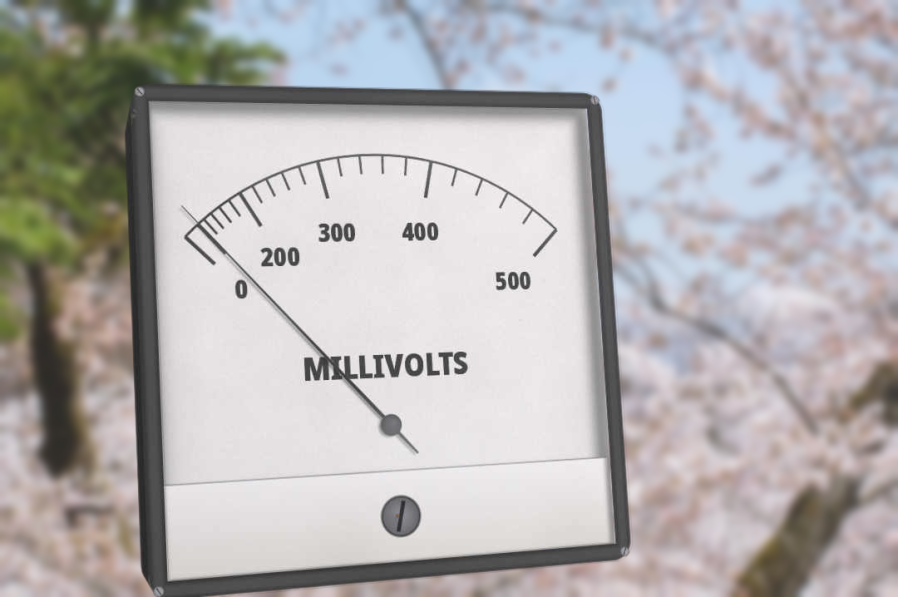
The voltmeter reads 100 mV
